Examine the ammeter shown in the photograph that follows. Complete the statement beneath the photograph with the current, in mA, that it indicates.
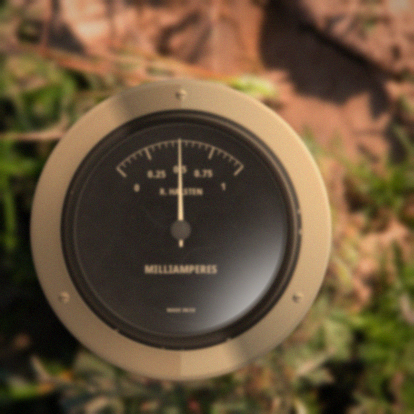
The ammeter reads 0.5 mA
